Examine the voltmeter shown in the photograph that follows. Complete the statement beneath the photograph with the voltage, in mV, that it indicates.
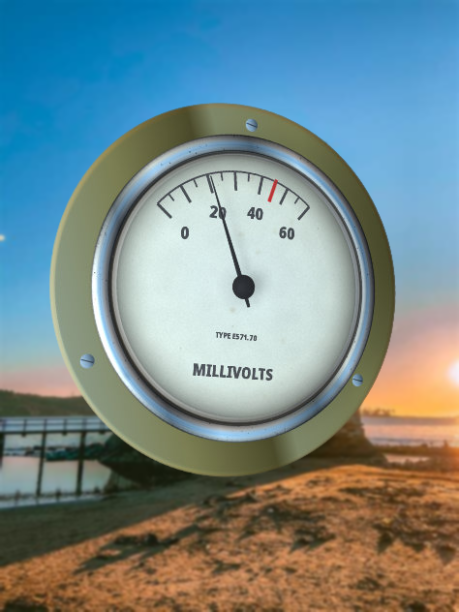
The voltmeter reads 20 mV
